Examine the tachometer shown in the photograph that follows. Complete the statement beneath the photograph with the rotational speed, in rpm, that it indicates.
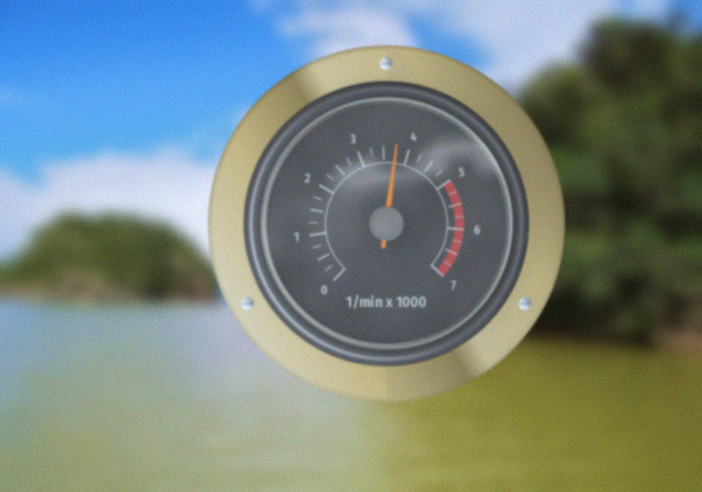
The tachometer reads 3750 rpm
